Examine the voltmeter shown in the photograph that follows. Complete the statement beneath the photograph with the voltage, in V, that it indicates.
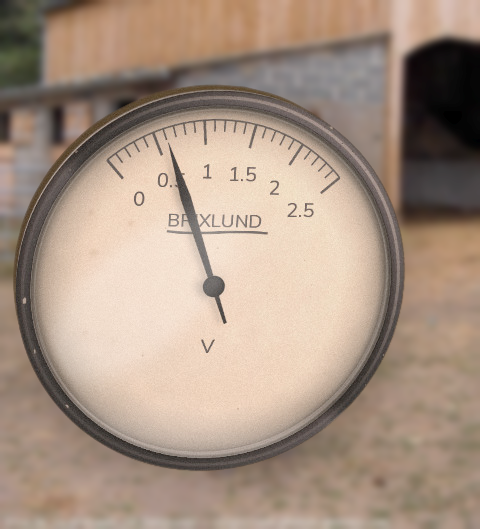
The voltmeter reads 0.6 V
